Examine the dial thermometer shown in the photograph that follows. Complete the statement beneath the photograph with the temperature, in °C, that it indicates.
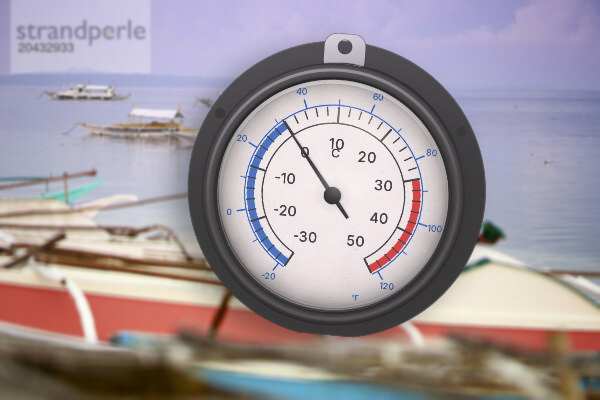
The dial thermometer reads 0 °C
